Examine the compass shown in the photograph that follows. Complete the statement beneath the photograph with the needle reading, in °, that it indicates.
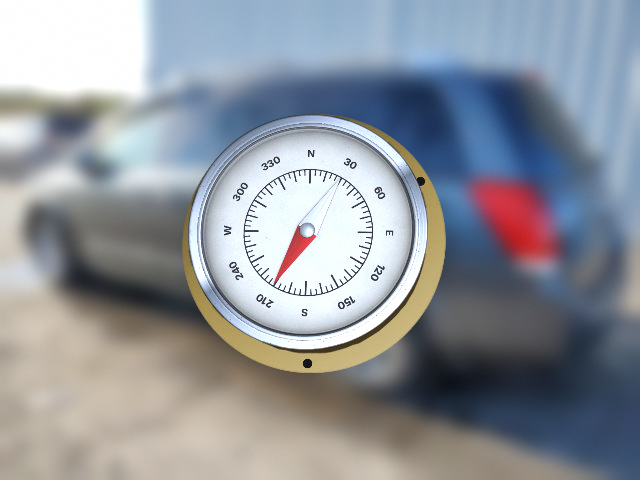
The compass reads 210 °
